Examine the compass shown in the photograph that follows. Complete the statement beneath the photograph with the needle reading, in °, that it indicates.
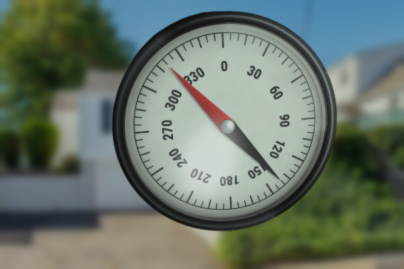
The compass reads 320 °
